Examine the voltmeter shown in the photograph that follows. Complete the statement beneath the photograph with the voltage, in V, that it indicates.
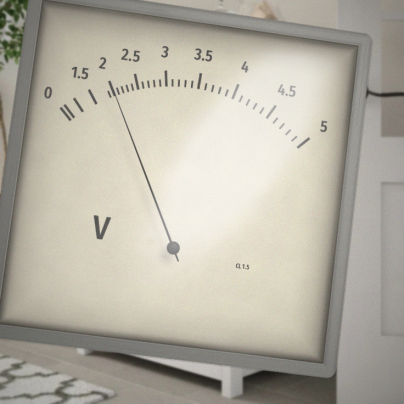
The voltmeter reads 2 V
